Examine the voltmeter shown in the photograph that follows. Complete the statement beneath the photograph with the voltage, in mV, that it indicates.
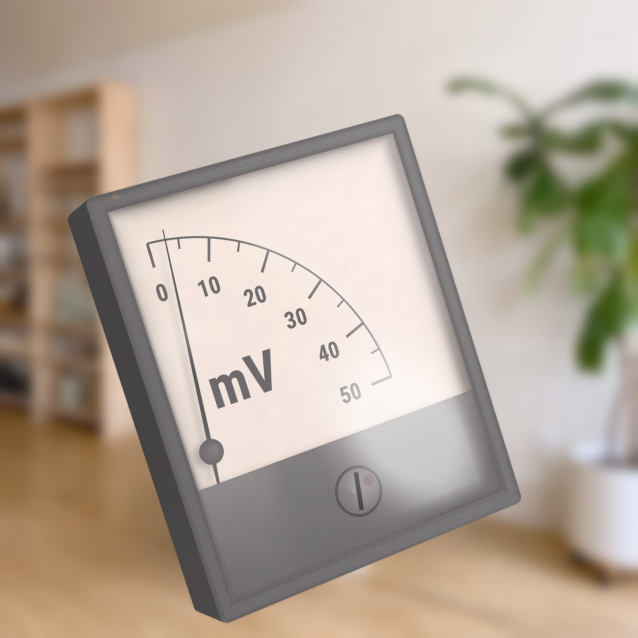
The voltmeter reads 2.5 mV
